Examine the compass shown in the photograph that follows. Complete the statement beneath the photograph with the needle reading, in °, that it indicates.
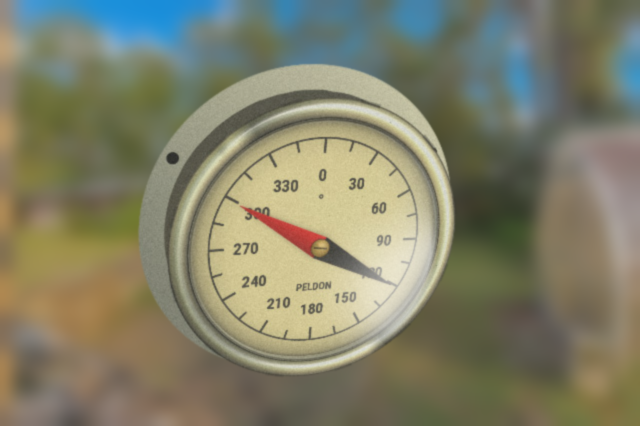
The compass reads 300 °
